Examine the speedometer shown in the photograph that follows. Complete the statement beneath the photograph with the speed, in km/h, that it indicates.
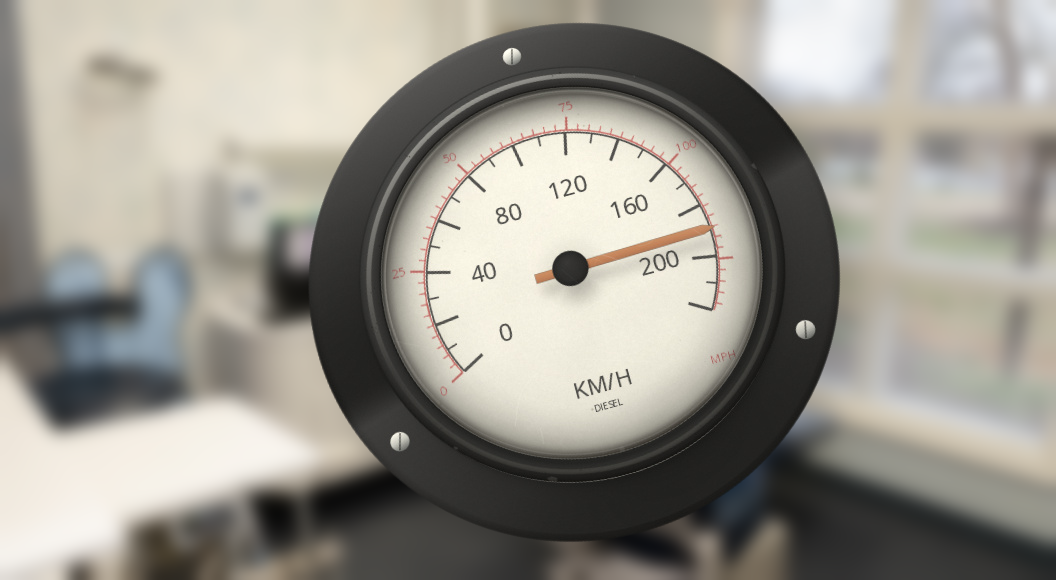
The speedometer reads 190 km/h
